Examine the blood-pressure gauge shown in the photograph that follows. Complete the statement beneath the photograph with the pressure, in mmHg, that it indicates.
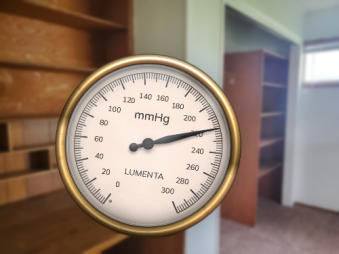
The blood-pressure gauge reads 220 mmHg
